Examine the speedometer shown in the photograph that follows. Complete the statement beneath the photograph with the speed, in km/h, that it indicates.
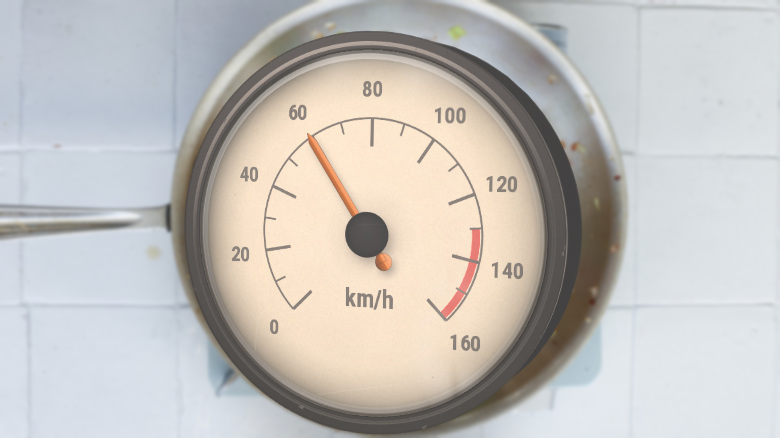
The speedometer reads 60 km/h
